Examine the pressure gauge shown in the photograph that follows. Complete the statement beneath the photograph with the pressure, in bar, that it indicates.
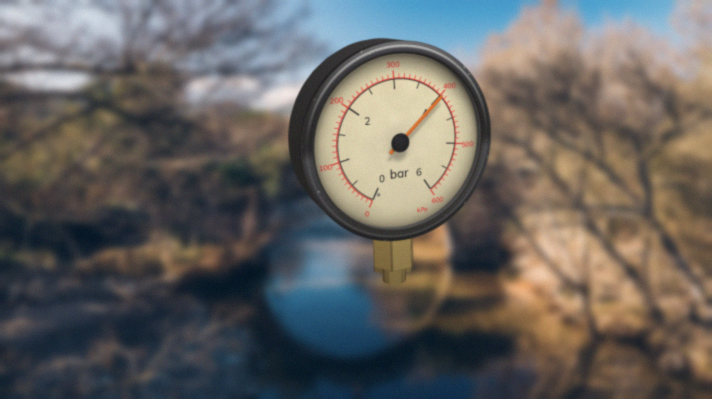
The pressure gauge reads 4 bar
